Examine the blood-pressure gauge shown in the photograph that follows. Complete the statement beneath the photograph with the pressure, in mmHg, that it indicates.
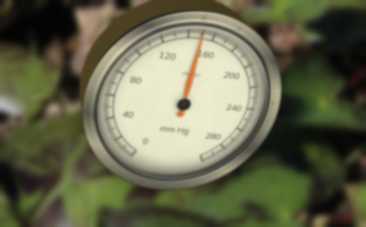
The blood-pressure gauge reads 150 mmHg
